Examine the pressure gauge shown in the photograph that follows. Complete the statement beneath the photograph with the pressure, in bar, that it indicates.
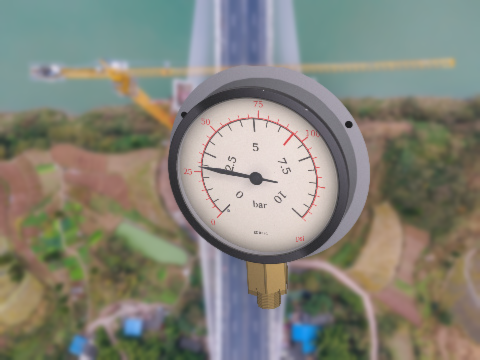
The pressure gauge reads 2 bar
